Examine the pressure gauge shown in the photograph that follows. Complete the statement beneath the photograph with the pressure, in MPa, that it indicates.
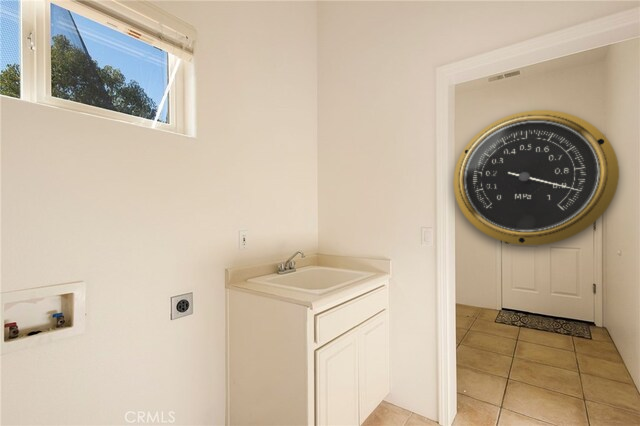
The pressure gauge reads 0.9 MPa
